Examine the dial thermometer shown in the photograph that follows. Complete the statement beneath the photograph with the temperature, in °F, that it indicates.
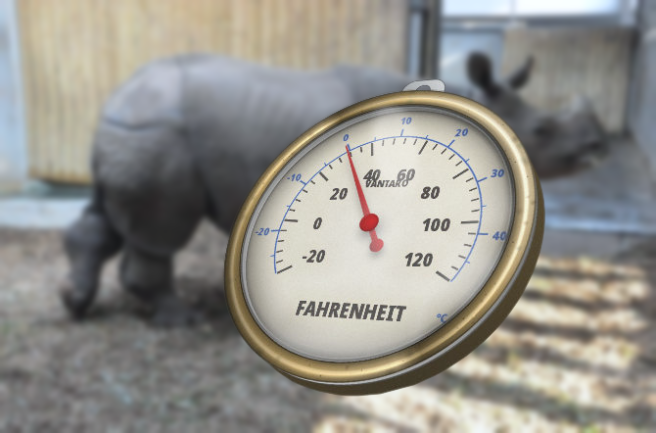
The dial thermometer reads 32 °F
